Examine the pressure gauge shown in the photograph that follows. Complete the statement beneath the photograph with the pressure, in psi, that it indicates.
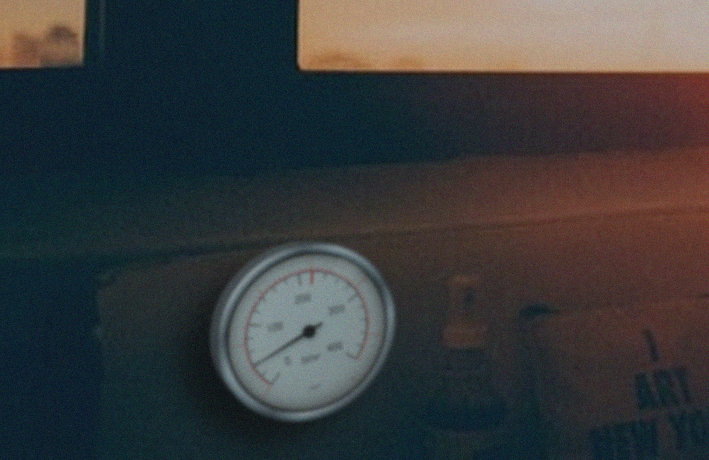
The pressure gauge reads 40 psi
